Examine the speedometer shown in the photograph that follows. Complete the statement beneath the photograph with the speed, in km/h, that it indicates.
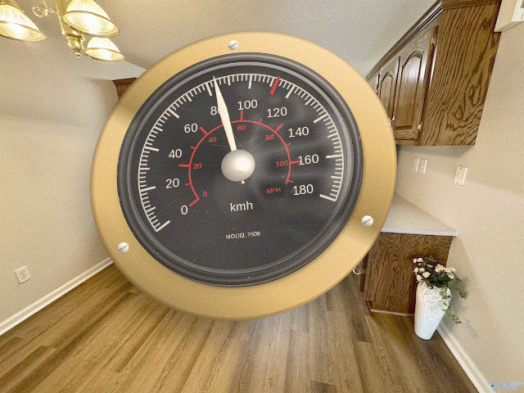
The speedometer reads 84 km/h
